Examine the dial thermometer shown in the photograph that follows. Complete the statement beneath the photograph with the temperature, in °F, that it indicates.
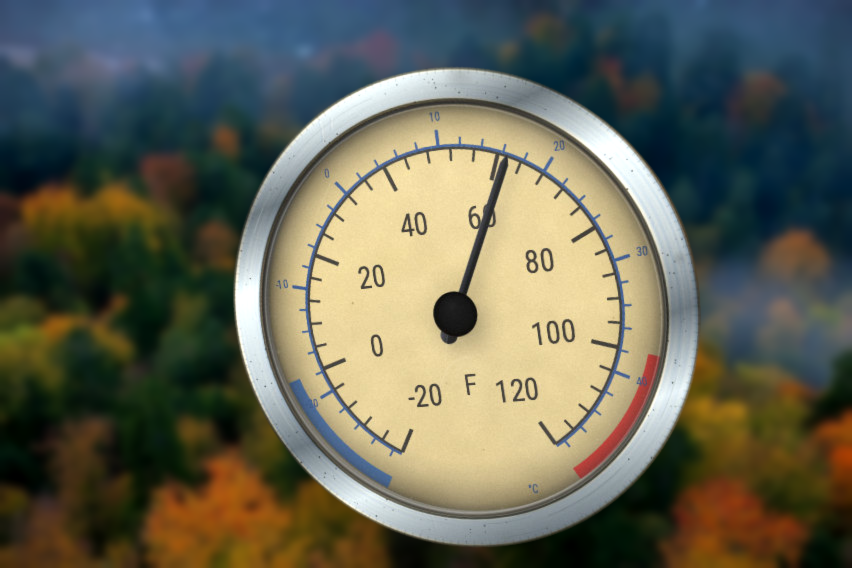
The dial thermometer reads 62 °F
